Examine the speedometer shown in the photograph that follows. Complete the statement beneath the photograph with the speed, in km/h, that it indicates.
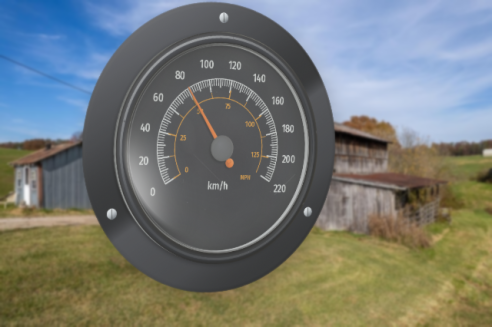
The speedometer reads 80 km/h
